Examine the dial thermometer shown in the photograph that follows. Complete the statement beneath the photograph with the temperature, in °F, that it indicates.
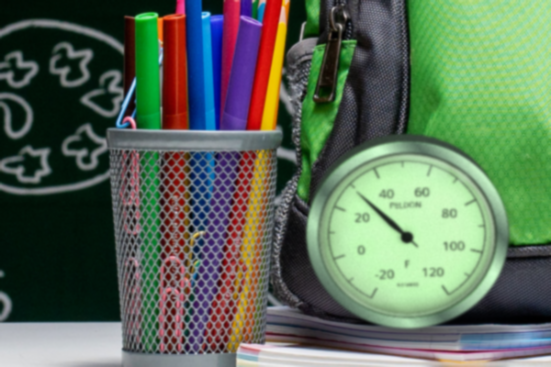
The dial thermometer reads 30 °F
